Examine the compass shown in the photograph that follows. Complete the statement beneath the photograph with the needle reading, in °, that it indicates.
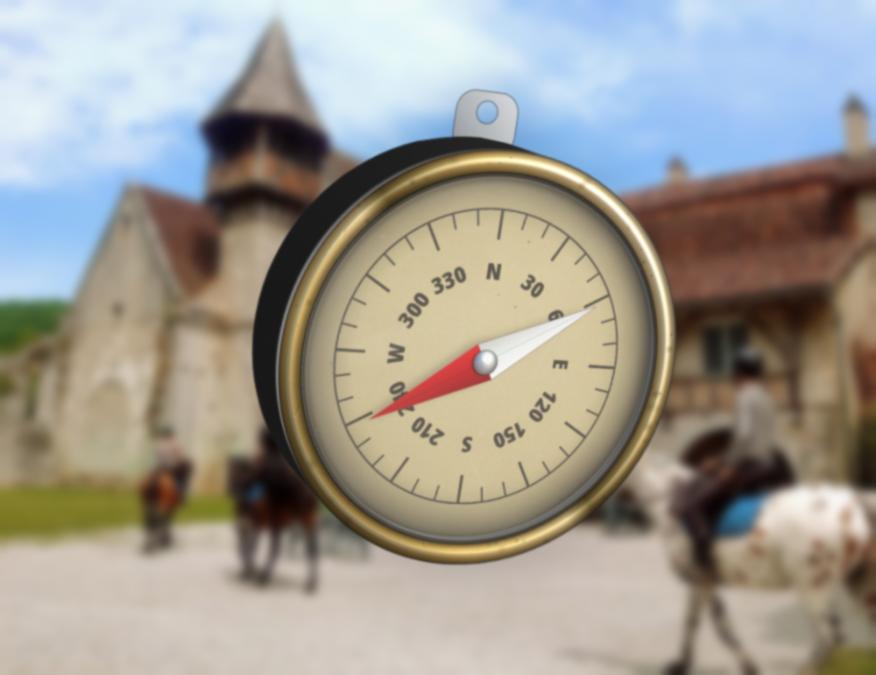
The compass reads 240 °
